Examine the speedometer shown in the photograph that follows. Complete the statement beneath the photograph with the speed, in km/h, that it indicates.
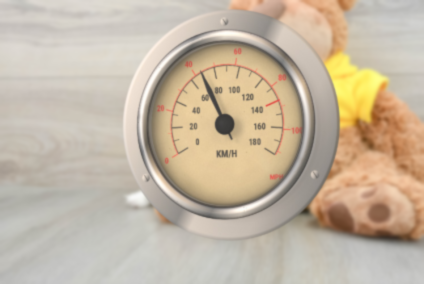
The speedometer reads 70 km/h
